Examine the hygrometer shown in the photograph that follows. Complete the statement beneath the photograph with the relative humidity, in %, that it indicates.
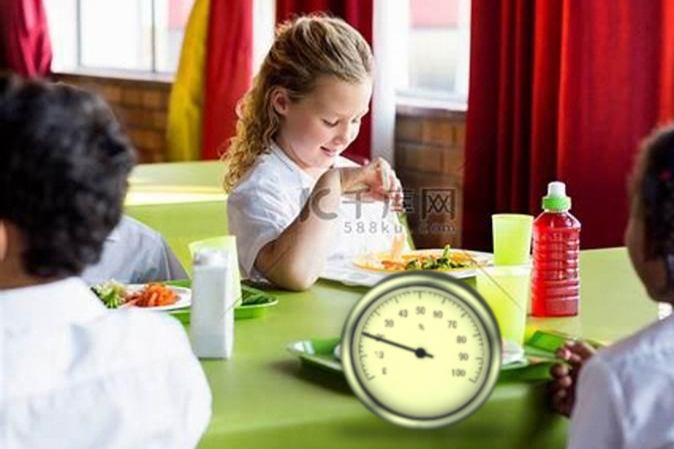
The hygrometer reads 20 %
